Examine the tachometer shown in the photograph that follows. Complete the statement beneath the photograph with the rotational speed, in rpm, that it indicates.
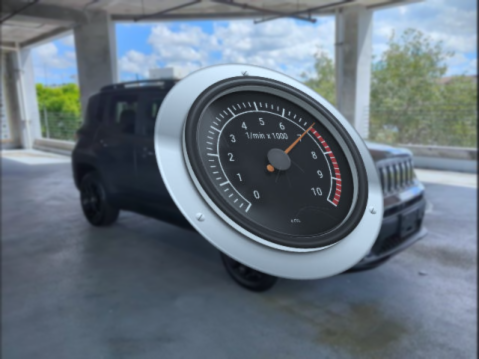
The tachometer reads 7000 rpm
